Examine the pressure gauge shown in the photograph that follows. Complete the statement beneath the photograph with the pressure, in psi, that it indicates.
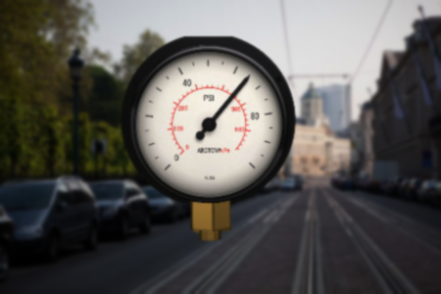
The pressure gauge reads 65 psi
